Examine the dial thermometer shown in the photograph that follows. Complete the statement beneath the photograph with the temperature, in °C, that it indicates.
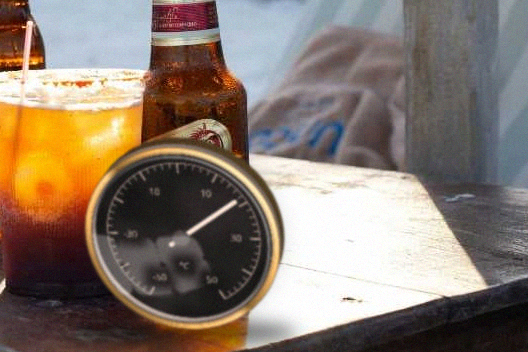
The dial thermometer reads 18 °C
